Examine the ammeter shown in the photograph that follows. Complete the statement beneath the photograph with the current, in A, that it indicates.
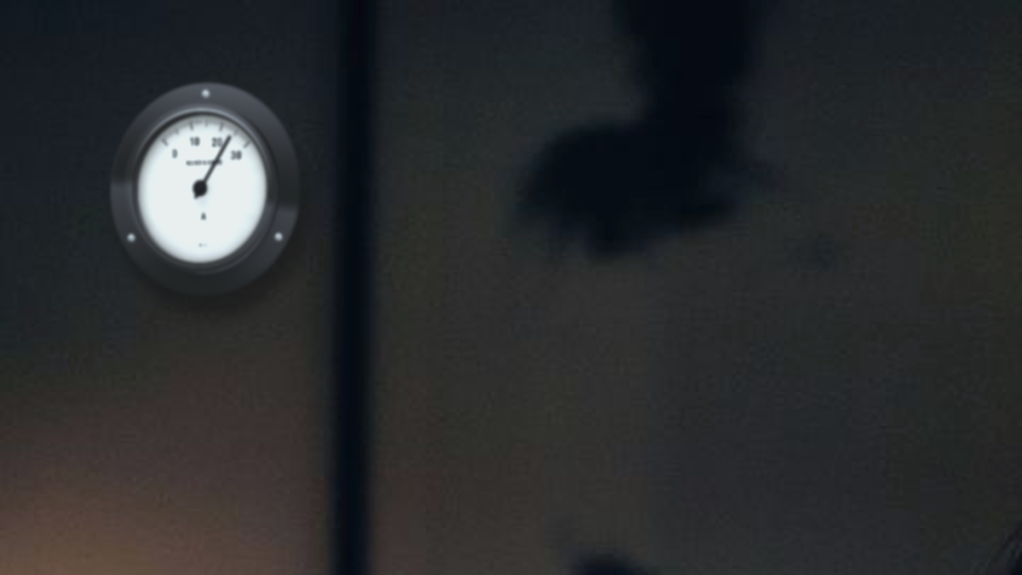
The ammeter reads 25 A
